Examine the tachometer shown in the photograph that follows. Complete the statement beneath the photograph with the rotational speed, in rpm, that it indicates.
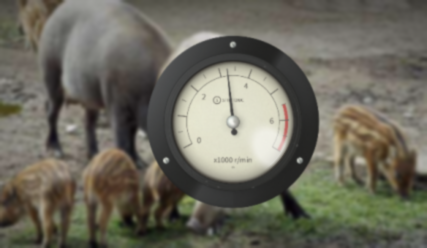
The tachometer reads 3250 rpm
